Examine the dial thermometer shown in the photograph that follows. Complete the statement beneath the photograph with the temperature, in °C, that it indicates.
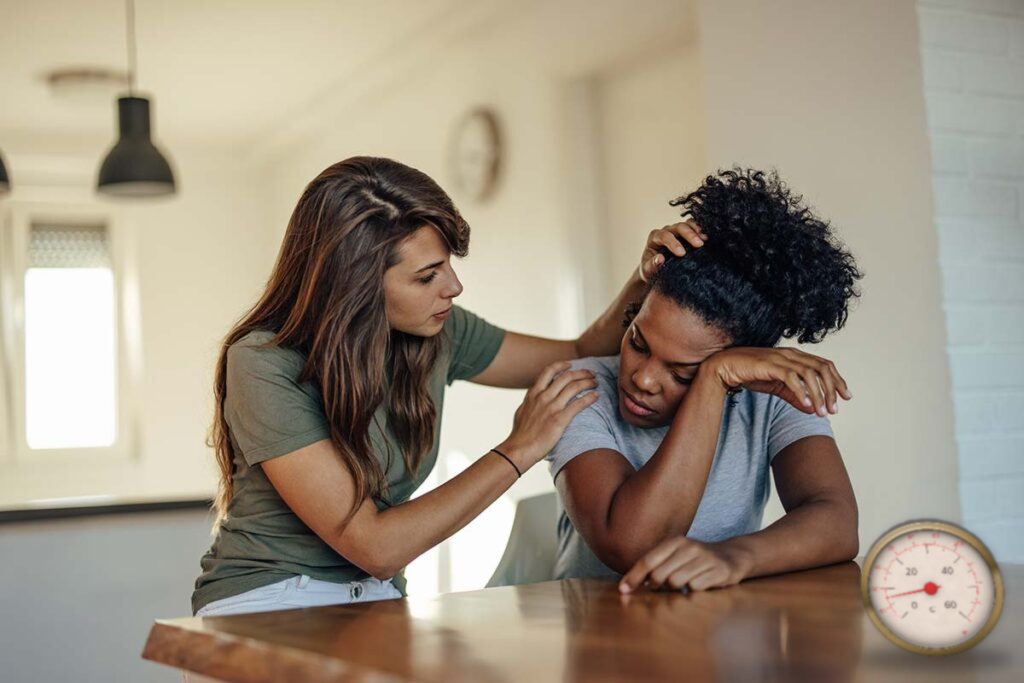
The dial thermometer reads 7.5 °C
